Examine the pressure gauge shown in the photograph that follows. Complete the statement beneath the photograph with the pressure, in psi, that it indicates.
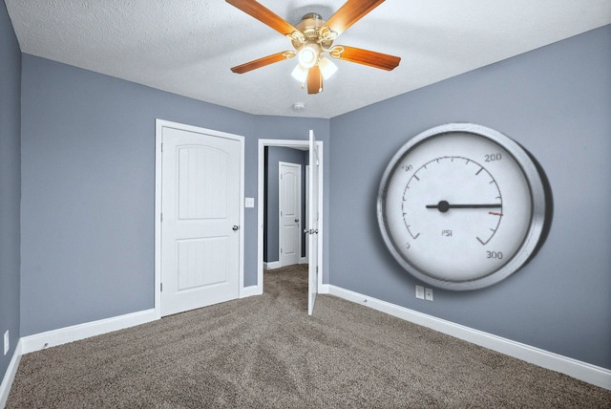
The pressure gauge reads 250 psi
